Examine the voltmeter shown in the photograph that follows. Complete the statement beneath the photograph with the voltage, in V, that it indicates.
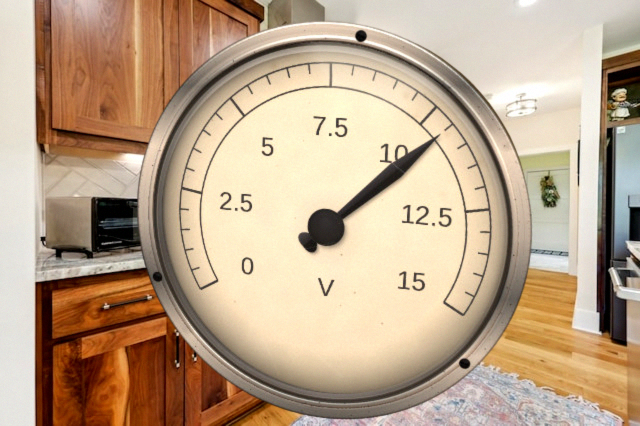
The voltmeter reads 10.5 V
